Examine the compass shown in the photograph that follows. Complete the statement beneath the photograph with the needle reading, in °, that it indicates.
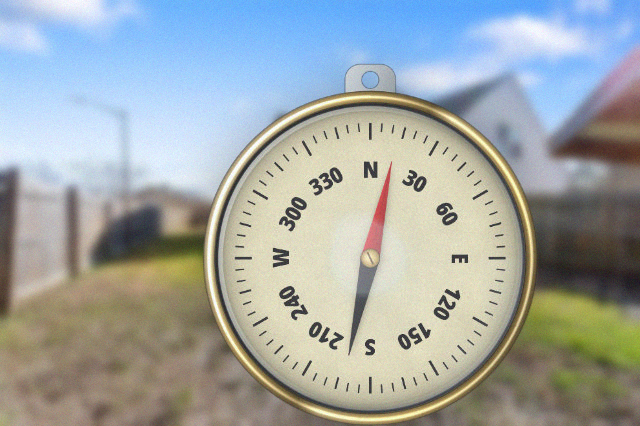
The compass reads 12.5 °
